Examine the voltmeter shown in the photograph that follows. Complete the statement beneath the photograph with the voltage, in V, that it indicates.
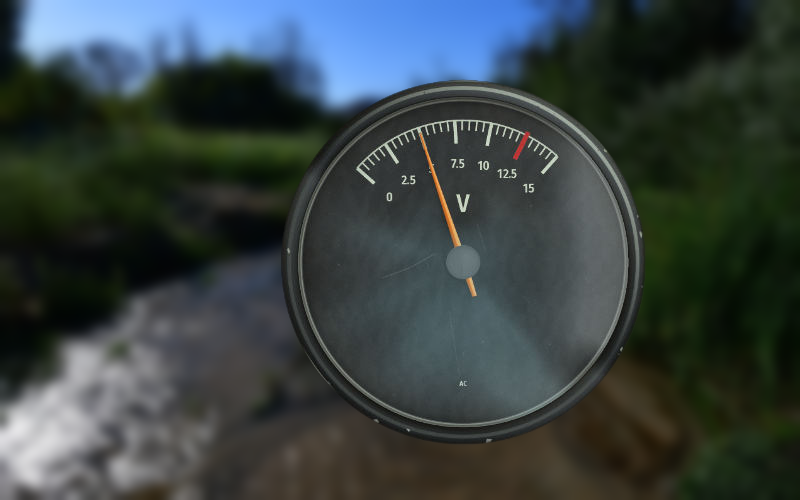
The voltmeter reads 5 V
